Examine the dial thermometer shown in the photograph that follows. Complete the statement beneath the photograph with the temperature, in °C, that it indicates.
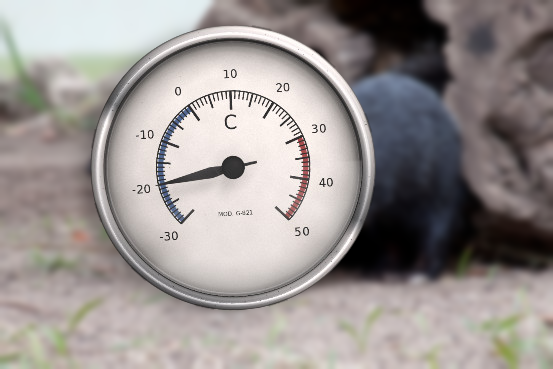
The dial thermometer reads -20 °C
